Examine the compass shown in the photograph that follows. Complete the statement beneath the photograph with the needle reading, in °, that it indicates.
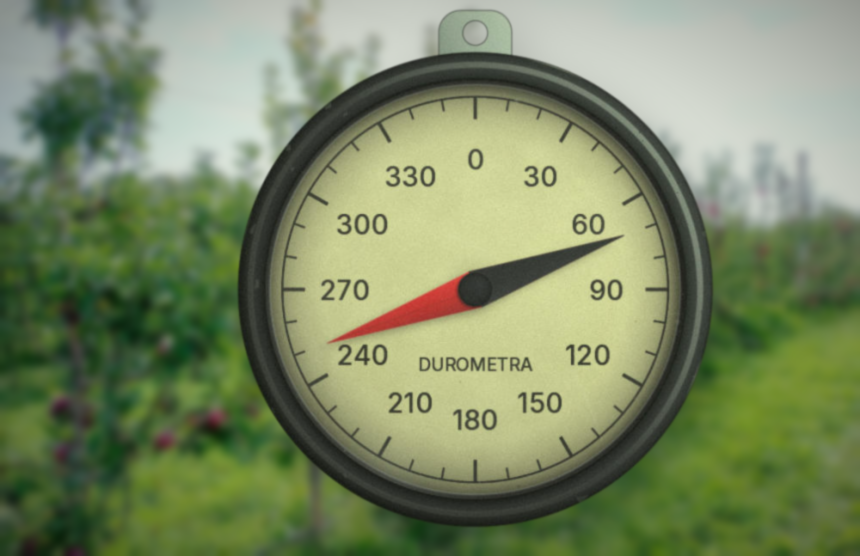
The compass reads 250 °
